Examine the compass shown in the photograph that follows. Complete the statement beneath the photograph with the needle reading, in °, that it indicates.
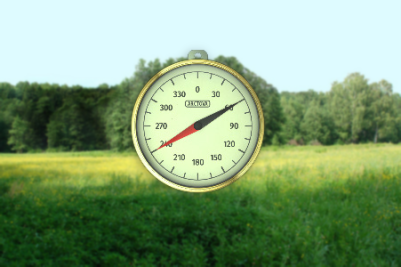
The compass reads 240 °
